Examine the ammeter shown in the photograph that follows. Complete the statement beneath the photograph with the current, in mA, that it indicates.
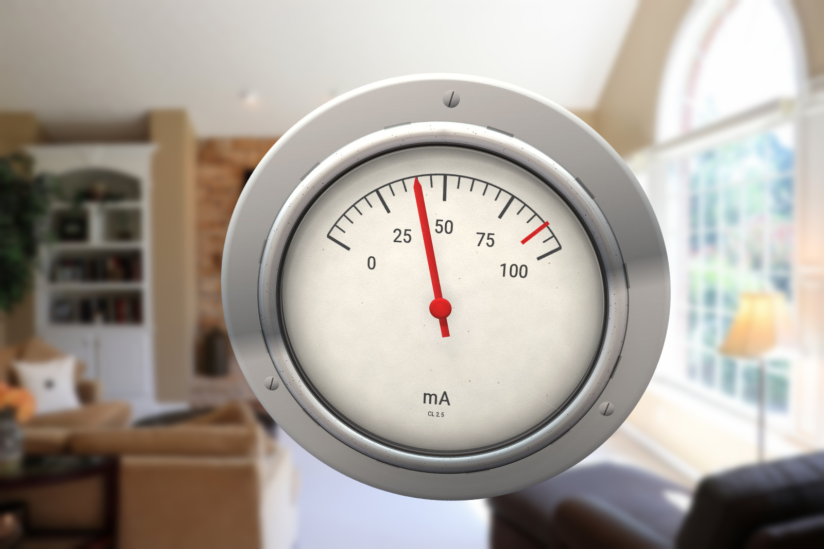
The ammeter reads 40 mA
